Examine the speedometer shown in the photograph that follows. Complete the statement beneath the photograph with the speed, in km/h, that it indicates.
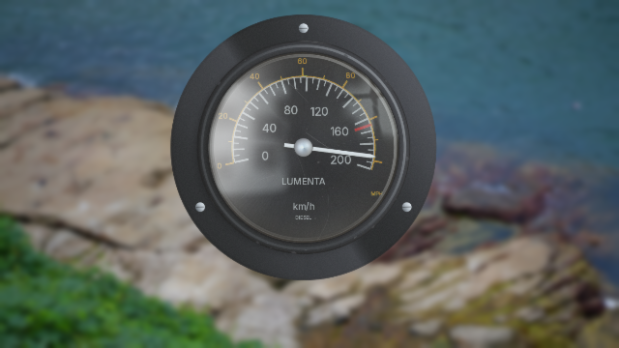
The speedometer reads 190 km/h
